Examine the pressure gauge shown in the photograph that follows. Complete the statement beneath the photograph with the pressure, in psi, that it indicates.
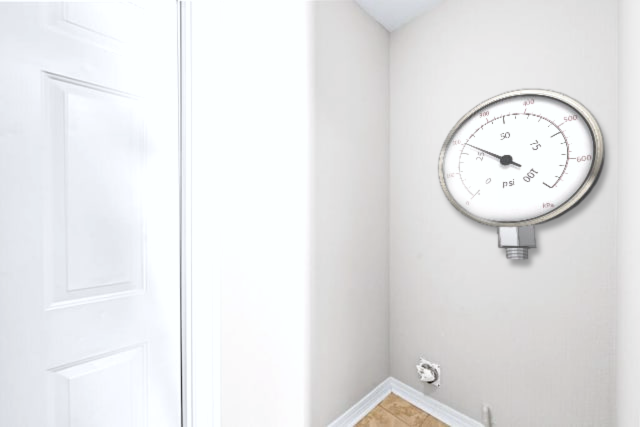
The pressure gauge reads 30 psi
